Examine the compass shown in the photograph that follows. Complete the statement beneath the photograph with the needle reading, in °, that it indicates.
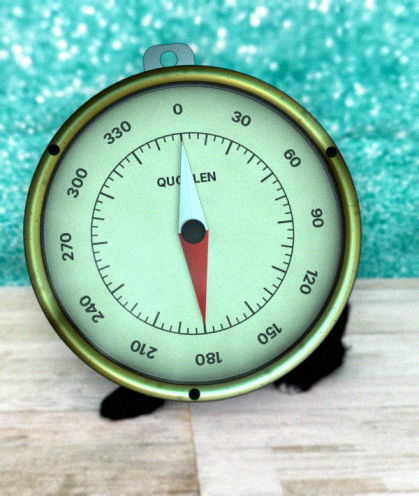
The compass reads 180 °
